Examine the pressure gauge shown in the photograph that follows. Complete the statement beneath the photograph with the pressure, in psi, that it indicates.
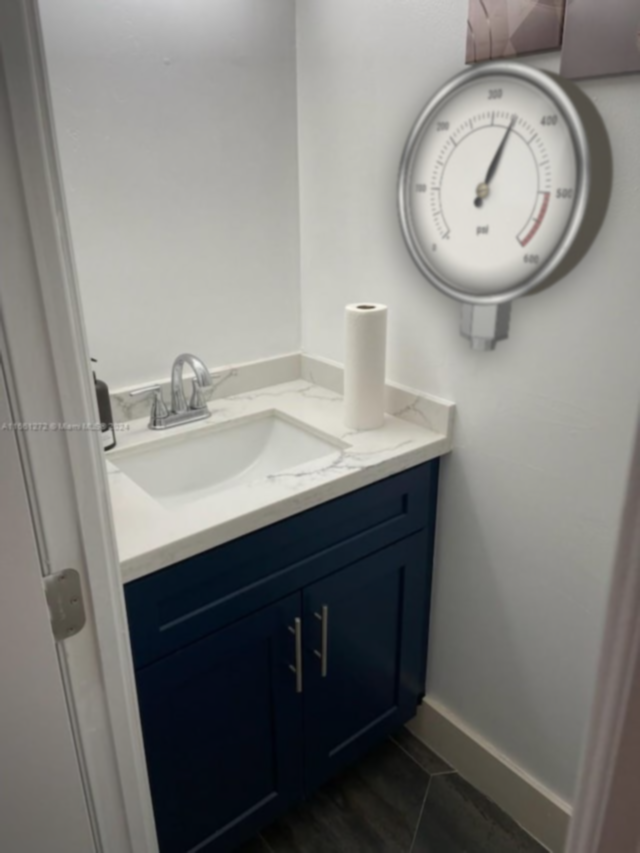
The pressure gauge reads 350 psi
